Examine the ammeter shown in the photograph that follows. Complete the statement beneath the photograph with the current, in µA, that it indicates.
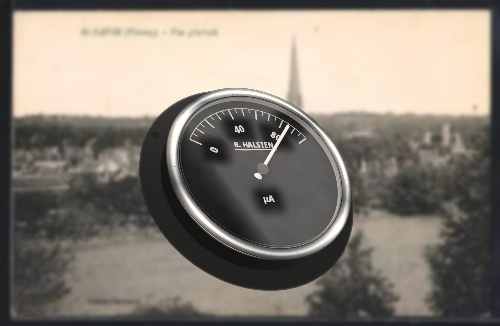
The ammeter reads 85 µA
